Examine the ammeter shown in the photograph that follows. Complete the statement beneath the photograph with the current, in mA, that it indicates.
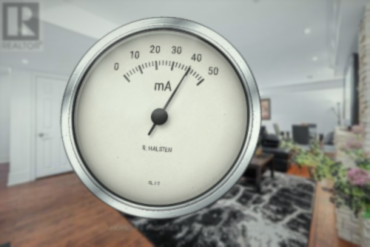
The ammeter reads 40 mA
